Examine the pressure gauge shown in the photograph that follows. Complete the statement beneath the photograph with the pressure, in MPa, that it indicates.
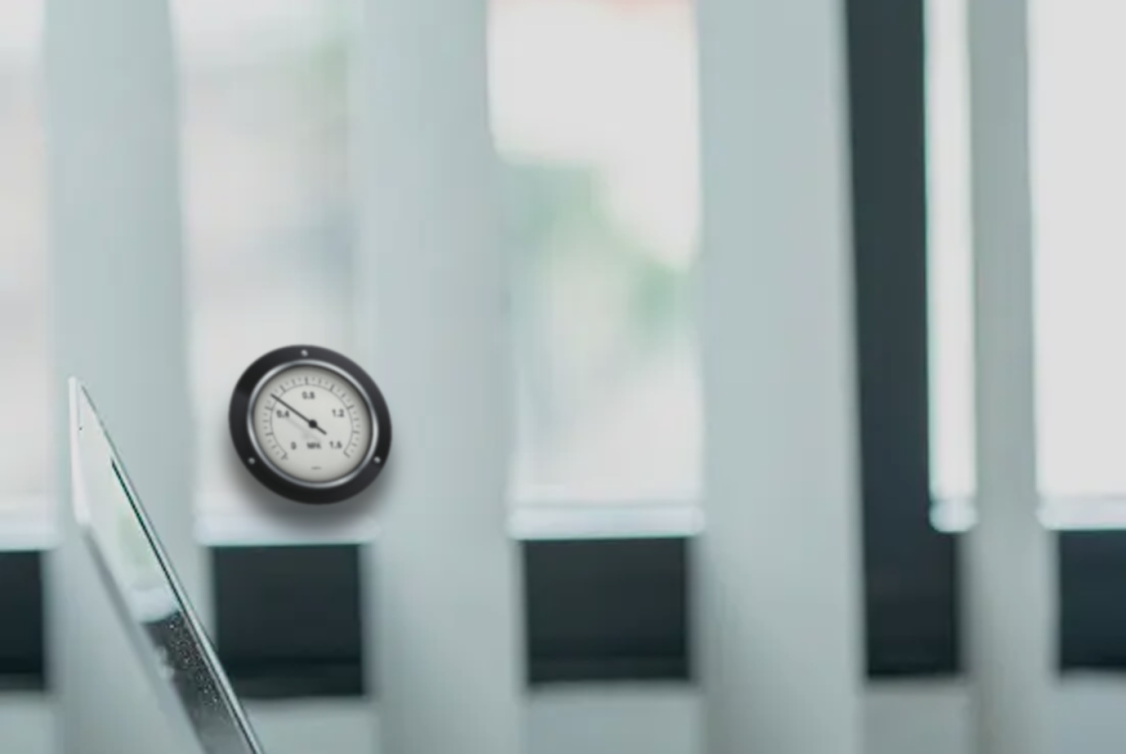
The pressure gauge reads 0.5 MPa
